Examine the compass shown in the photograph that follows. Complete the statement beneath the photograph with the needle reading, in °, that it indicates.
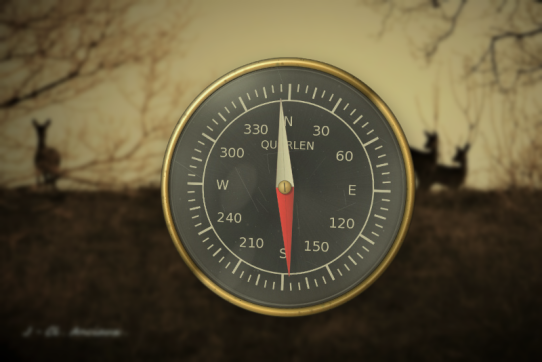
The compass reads 175 °
